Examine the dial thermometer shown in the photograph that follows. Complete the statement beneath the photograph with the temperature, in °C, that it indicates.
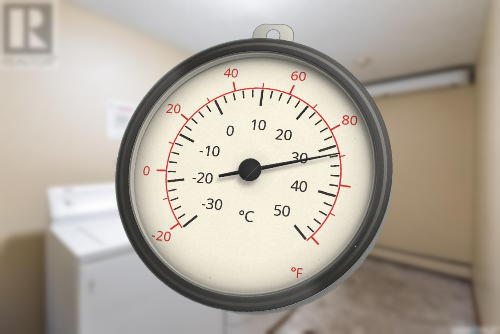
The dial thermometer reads 32 °C
